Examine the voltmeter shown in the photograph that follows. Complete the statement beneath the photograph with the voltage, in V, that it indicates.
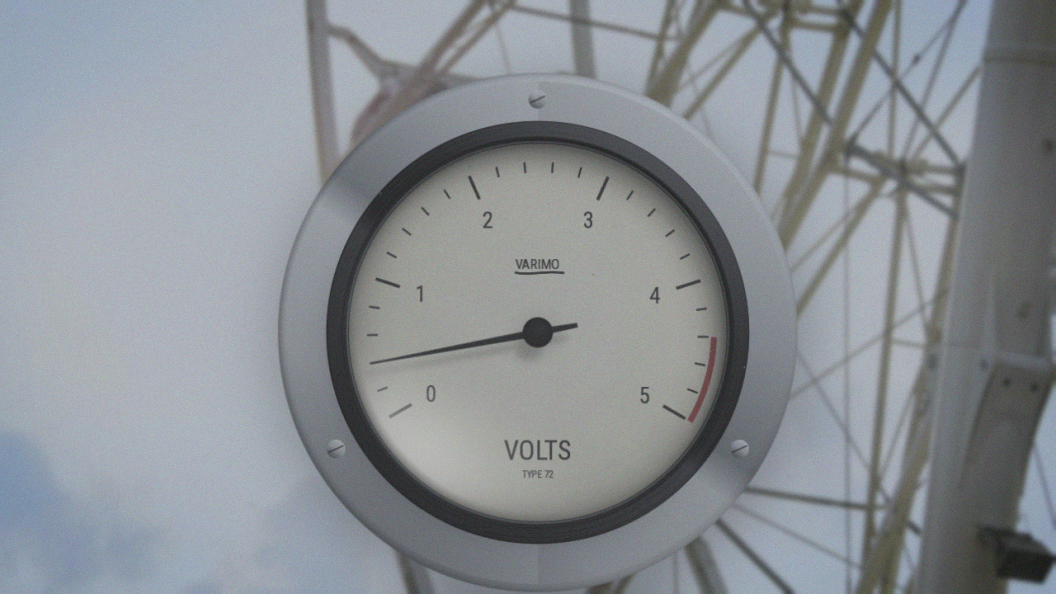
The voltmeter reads 0.4 V
